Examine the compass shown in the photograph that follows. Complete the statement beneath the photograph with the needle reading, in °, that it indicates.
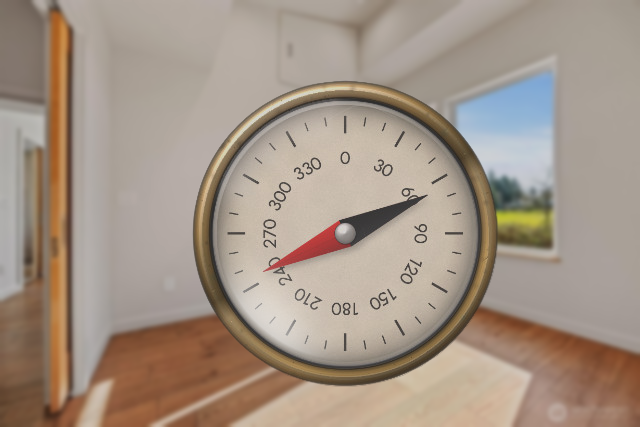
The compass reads 245 °
